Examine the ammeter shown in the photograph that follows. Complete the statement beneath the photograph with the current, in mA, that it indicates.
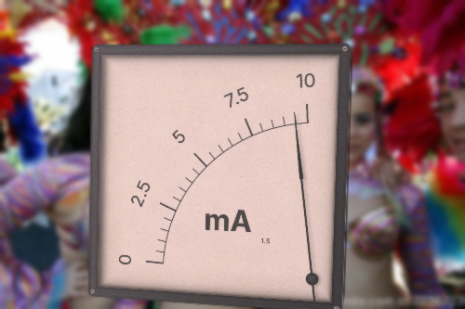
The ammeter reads 9.5 mA
